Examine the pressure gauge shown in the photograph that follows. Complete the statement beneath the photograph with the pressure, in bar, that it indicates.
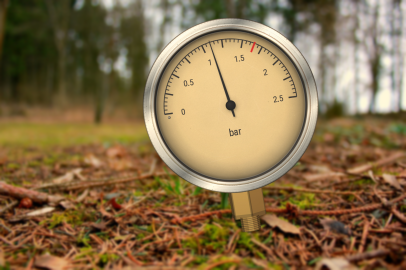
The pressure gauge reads 1.1 bar
